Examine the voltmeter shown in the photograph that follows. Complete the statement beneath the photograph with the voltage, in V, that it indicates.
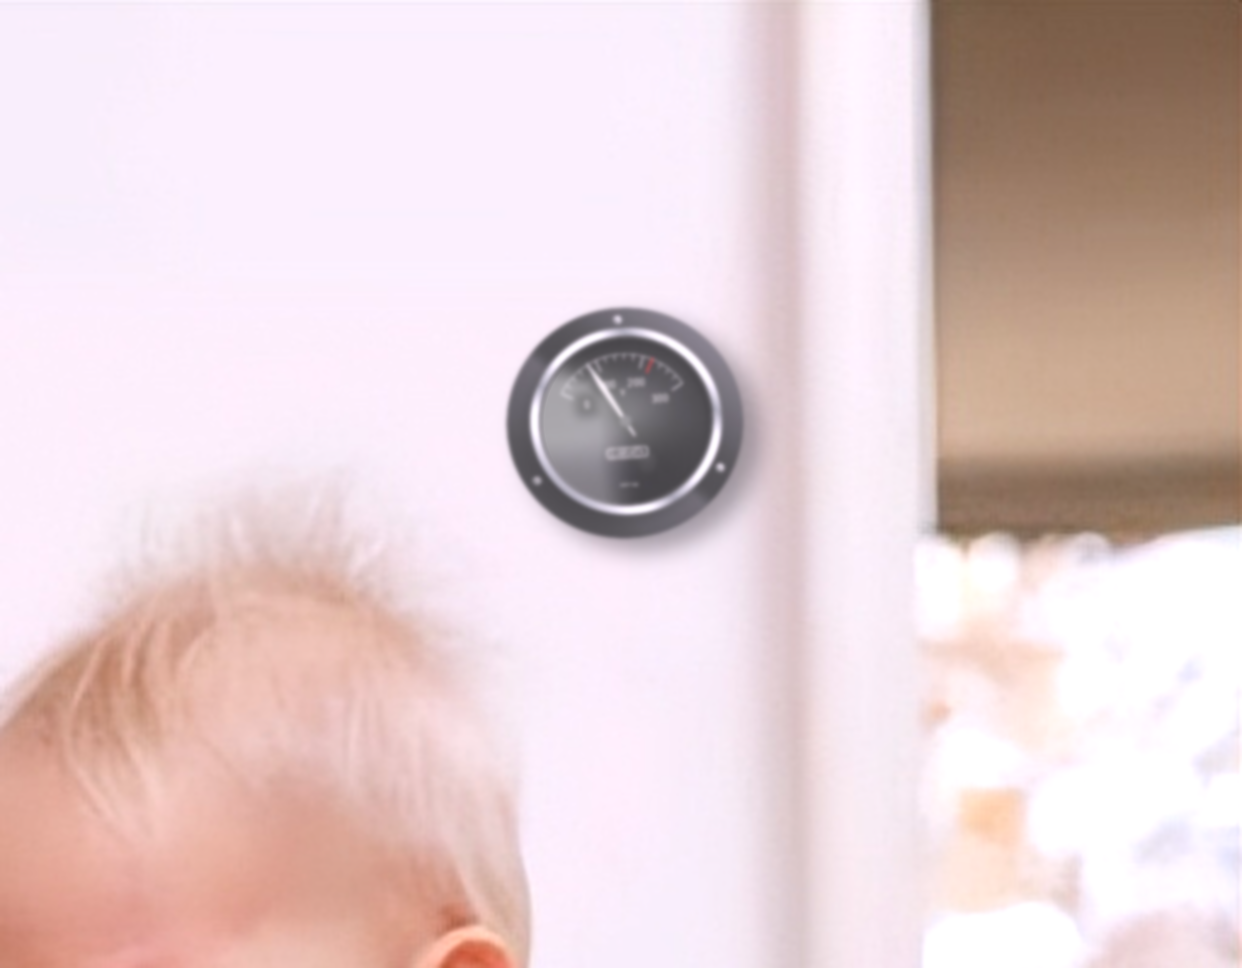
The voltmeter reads 80 V
